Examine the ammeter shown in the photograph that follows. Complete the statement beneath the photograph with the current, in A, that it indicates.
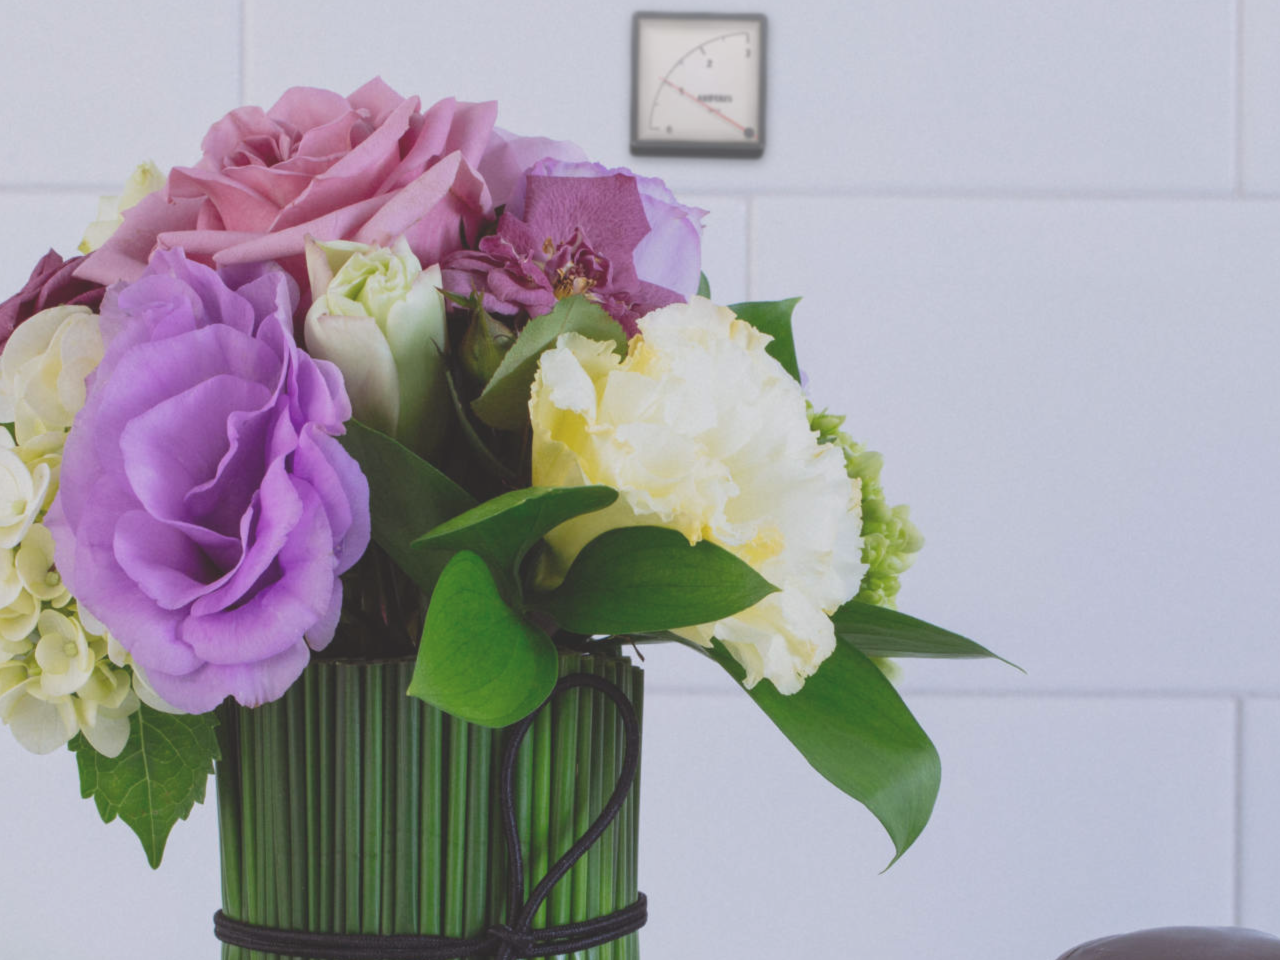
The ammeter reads 1 A
